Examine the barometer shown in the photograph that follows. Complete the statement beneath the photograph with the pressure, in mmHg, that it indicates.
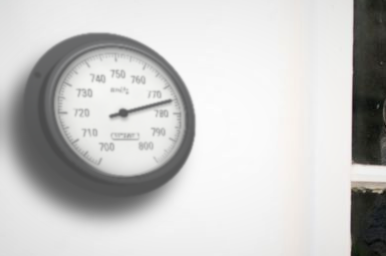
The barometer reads 775 mmHg
